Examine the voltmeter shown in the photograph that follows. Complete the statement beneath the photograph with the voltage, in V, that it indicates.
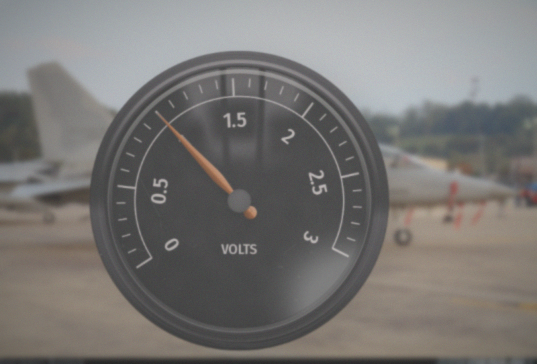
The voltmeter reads 1 V
